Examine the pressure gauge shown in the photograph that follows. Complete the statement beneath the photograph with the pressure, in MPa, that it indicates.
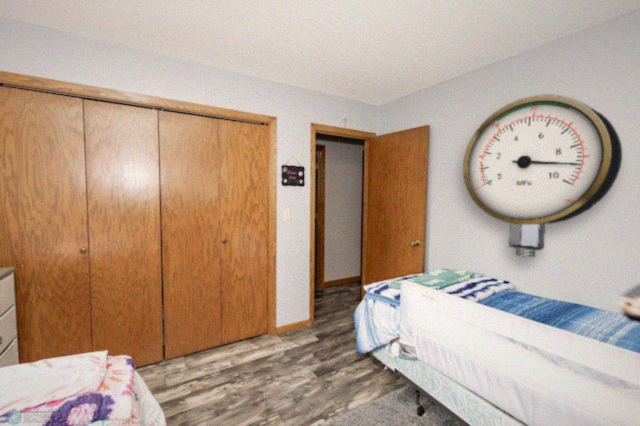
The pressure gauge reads 9 MPa
